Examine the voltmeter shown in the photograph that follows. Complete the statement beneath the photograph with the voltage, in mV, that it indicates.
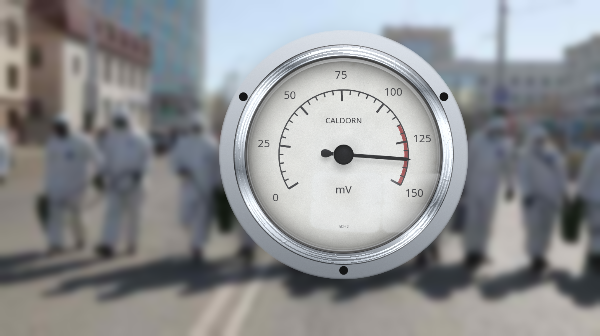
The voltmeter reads 135 mV
